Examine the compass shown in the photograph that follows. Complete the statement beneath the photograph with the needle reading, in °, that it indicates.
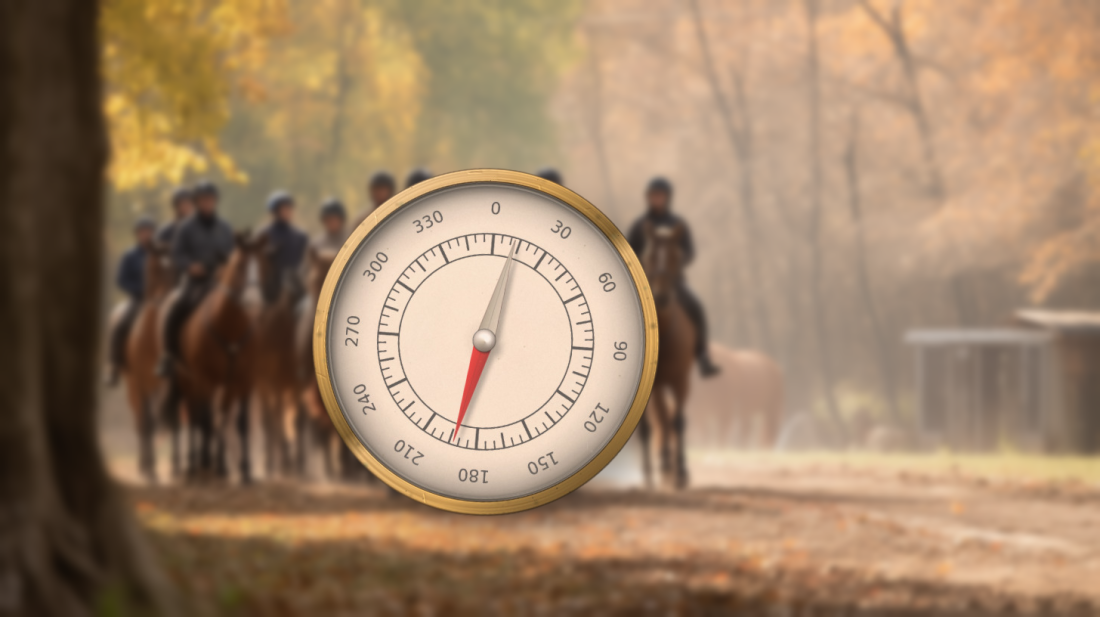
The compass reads 192.5 °
